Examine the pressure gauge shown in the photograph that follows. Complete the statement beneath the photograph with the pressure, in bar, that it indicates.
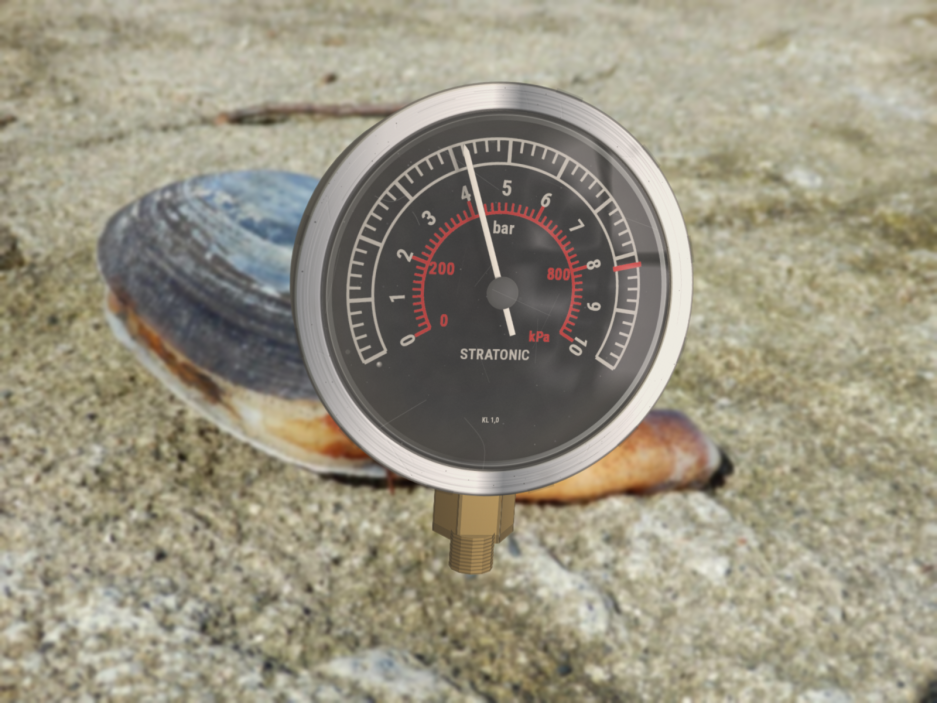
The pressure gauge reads 4.2 bar
